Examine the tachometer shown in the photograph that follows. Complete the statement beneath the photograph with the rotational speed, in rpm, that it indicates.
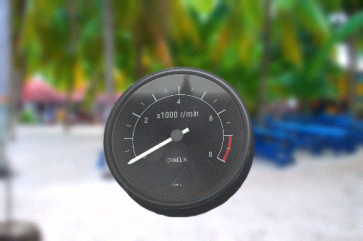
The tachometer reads 0 rpm
